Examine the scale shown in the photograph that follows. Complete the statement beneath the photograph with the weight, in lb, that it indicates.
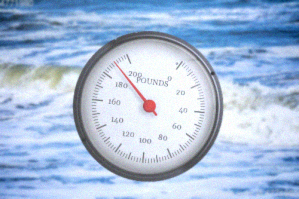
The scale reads 190 lb
